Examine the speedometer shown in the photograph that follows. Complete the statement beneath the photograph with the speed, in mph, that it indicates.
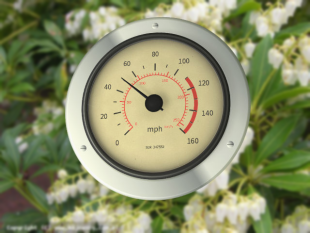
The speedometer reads 50 mph
